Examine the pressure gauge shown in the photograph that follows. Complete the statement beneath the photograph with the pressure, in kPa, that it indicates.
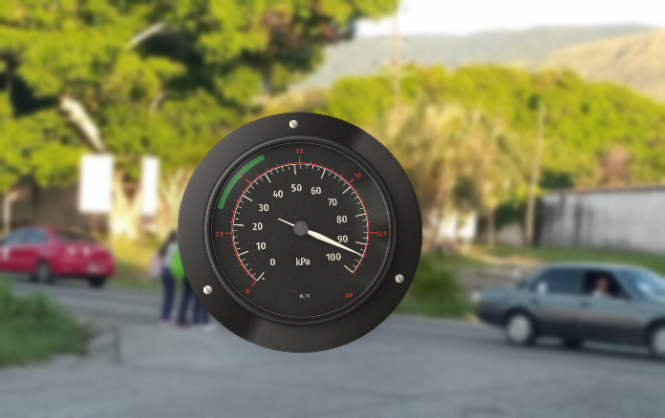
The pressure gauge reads 94 kPa
